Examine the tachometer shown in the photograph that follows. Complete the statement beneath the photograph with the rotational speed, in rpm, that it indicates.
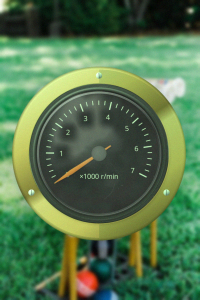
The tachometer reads 0 rpm
